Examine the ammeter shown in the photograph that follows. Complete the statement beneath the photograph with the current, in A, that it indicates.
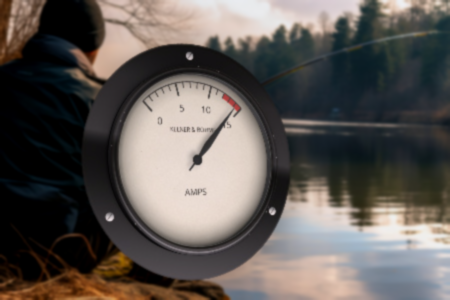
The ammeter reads 14 A
